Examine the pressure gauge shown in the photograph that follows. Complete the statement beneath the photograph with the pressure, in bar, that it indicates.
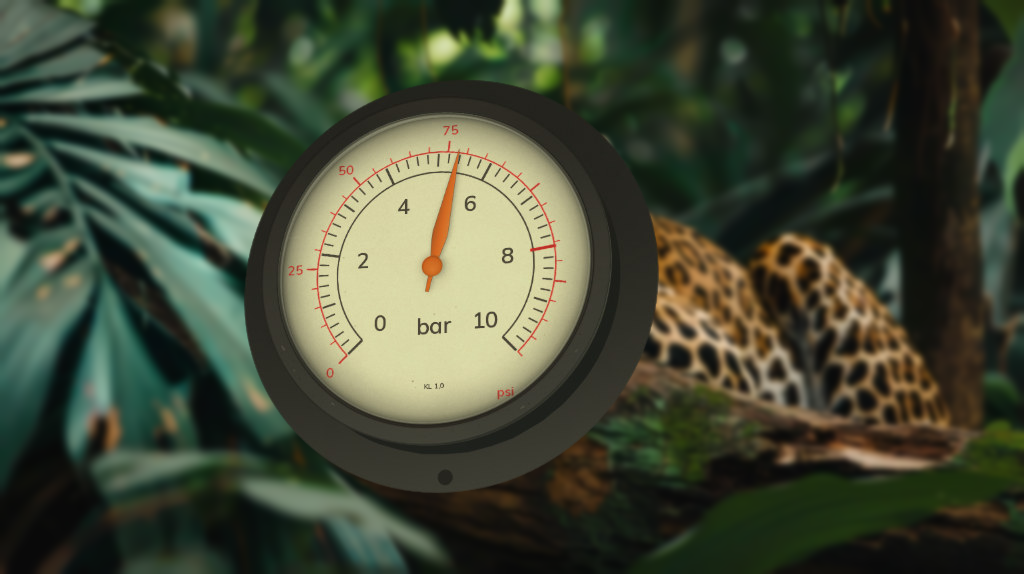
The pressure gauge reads 5.4 bar
